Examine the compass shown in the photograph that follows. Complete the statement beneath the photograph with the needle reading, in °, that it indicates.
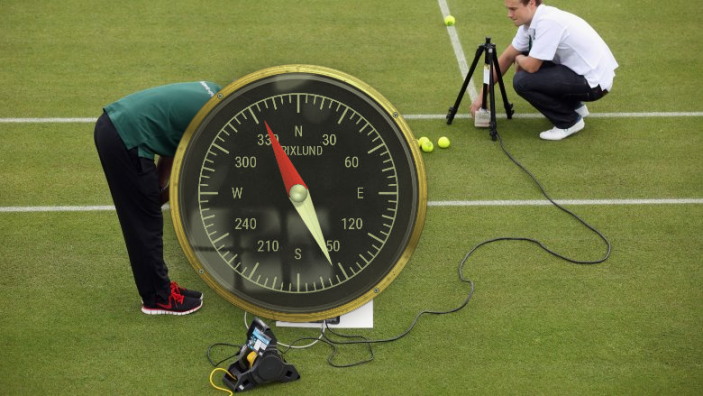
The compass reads 335 °
